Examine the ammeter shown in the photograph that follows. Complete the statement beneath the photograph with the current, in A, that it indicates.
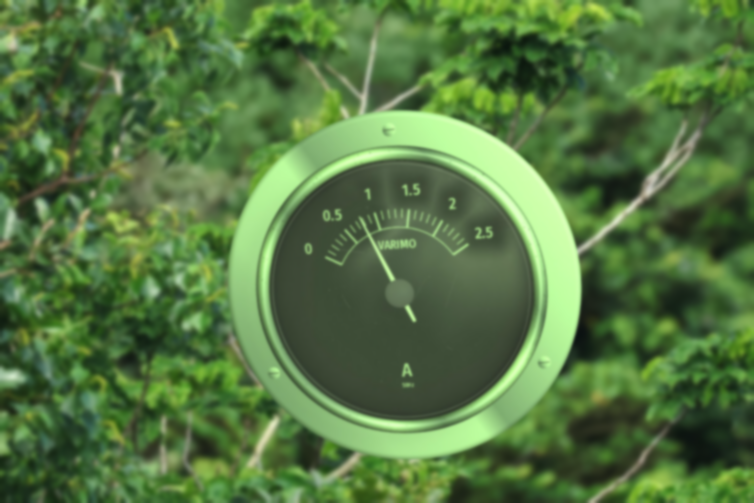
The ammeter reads 0.8 A
